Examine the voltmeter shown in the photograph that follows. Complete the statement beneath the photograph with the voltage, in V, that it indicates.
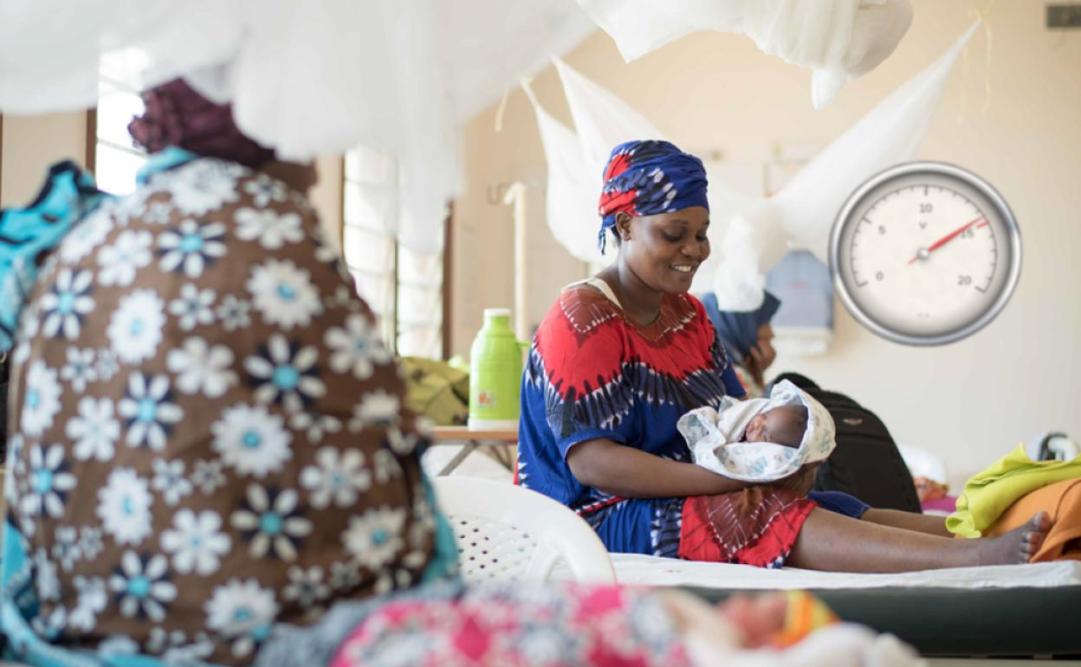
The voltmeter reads 14.5 V
